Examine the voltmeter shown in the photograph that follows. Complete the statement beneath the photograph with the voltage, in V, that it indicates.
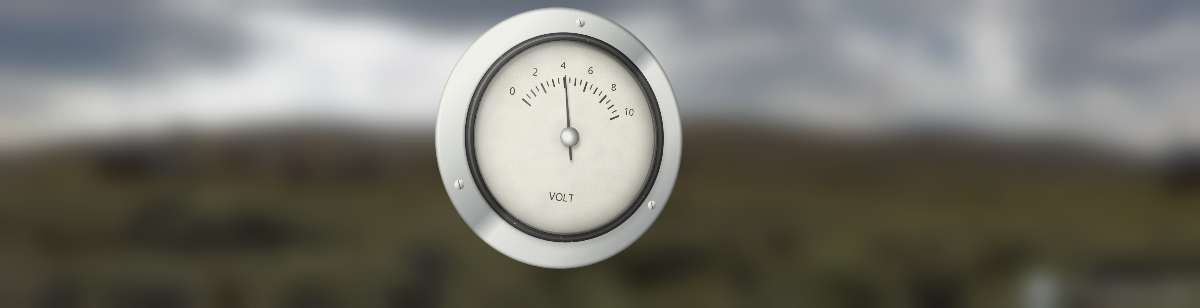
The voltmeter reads 4 V
